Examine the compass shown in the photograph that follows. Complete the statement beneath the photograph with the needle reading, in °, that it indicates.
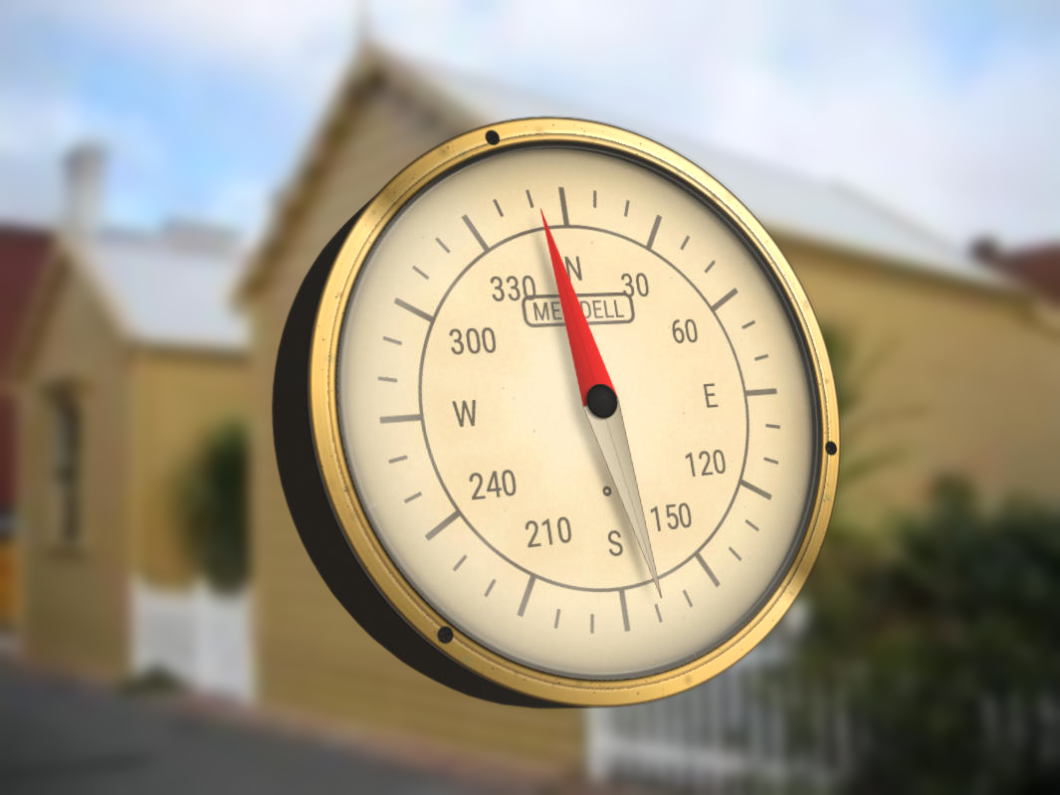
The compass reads 350 °
